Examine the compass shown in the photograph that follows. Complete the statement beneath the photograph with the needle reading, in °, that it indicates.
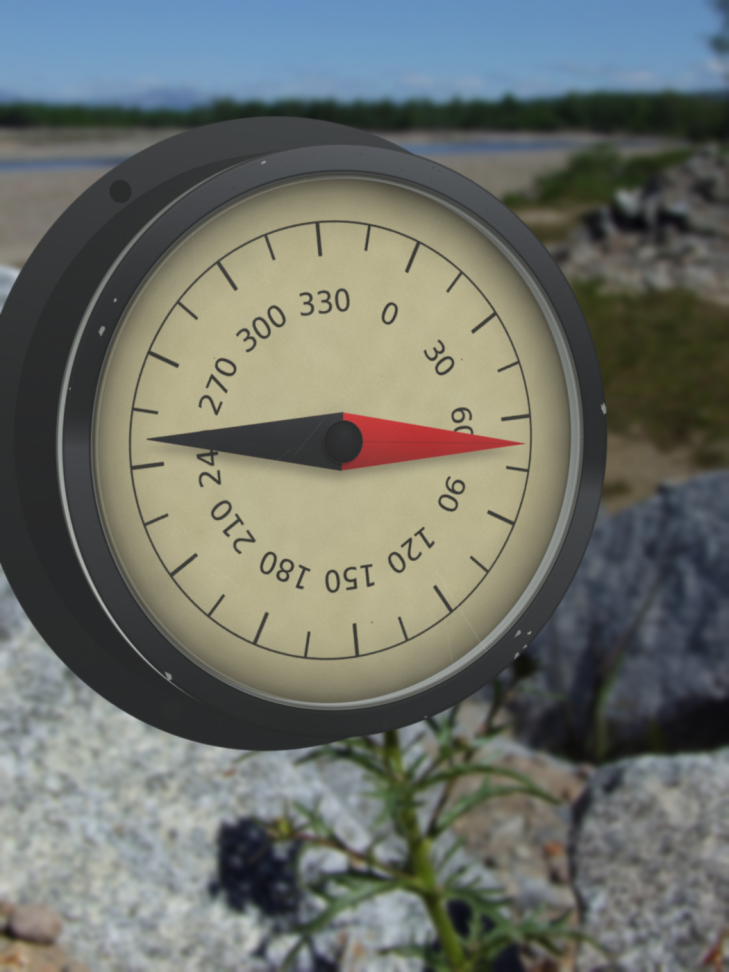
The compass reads 67.5 °
